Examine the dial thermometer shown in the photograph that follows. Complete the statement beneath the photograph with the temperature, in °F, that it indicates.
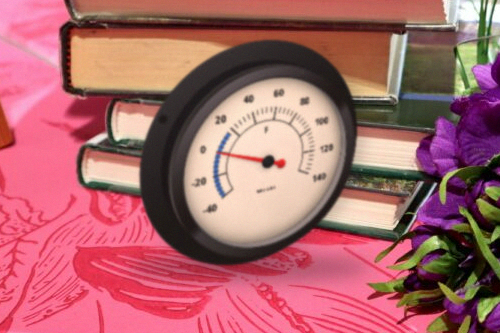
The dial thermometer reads 0 °F
